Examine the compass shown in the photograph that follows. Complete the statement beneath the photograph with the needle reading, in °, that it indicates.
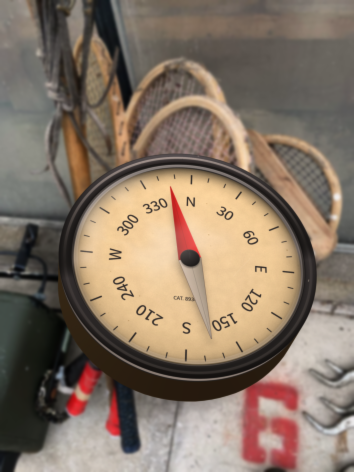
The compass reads 345 °
